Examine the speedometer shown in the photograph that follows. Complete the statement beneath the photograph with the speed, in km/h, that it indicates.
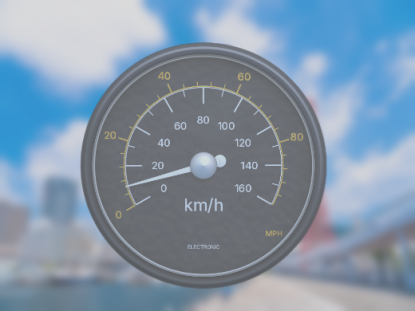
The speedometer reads 10 km/h
